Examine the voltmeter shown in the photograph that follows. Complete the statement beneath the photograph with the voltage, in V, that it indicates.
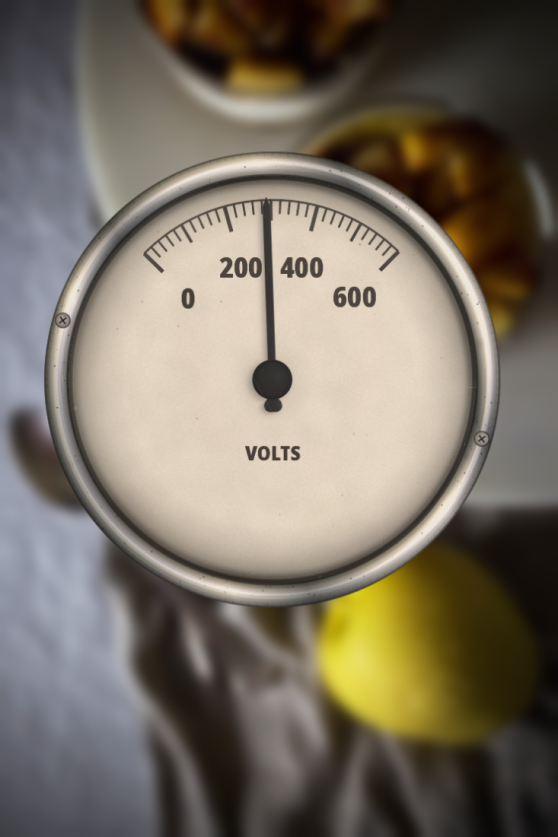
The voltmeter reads 290 V
